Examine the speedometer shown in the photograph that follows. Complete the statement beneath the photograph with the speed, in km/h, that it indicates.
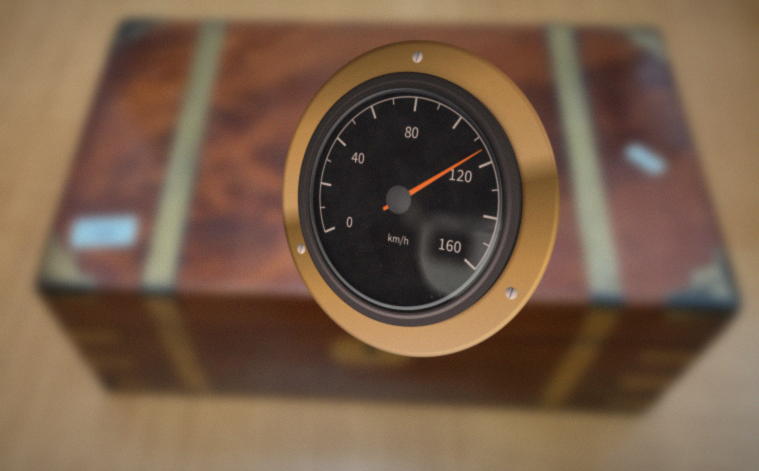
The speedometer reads 115 km/h
